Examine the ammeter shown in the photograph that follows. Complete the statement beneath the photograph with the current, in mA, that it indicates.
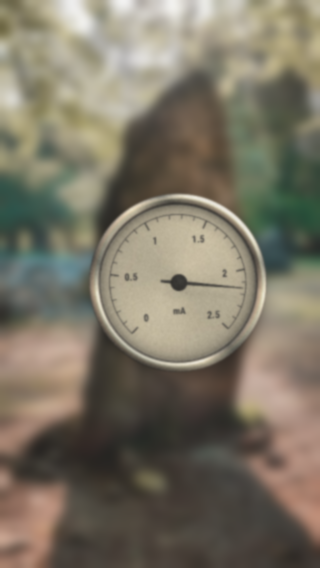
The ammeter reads 2.15 mA
